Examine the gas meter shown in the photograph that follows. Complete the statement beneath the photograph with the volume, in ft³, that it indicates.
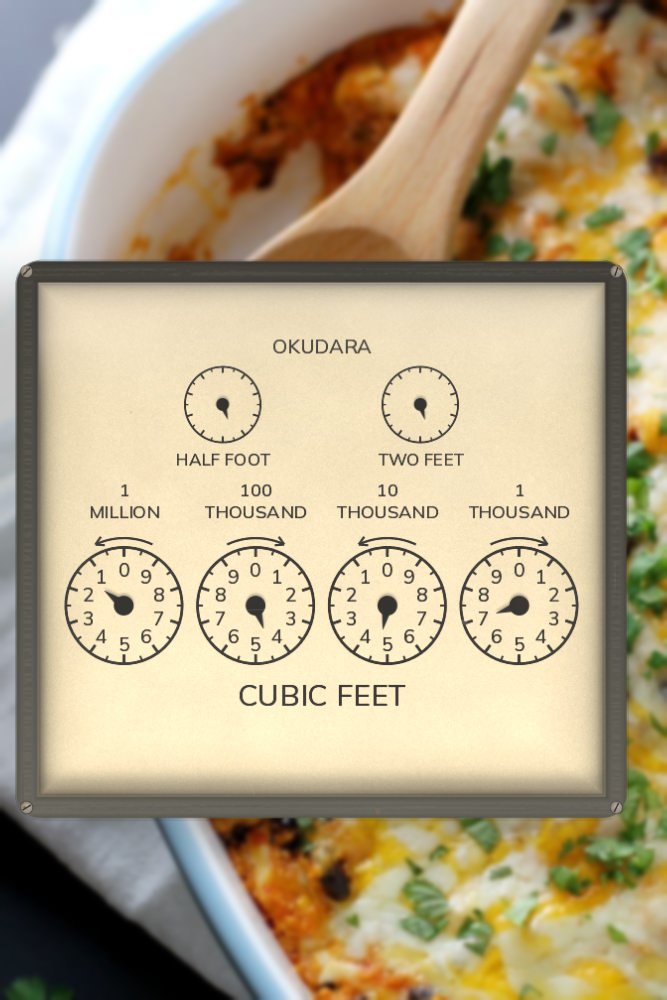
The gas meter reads 144700 ft³
